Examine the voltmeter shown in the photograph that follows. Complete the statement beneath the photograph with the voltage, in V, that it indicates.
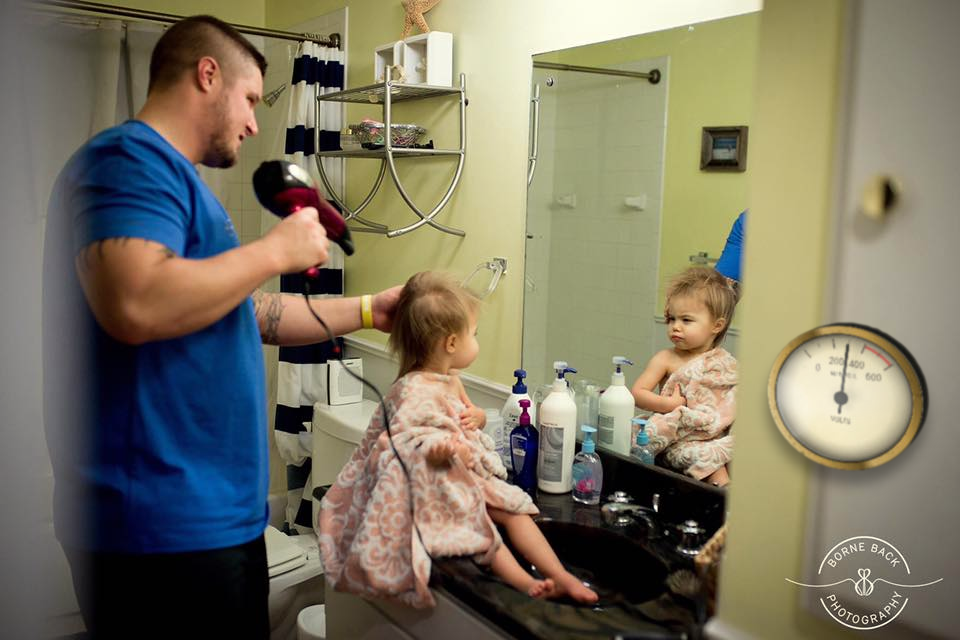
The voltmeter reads 300 V
